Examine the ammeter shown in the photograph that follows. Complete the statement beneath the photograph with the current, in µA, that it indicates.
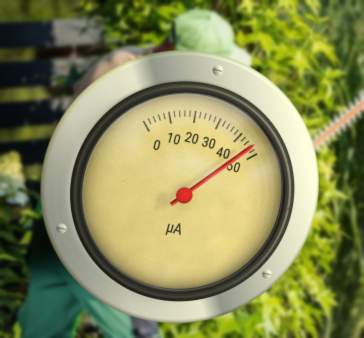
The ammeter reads 46 µA
